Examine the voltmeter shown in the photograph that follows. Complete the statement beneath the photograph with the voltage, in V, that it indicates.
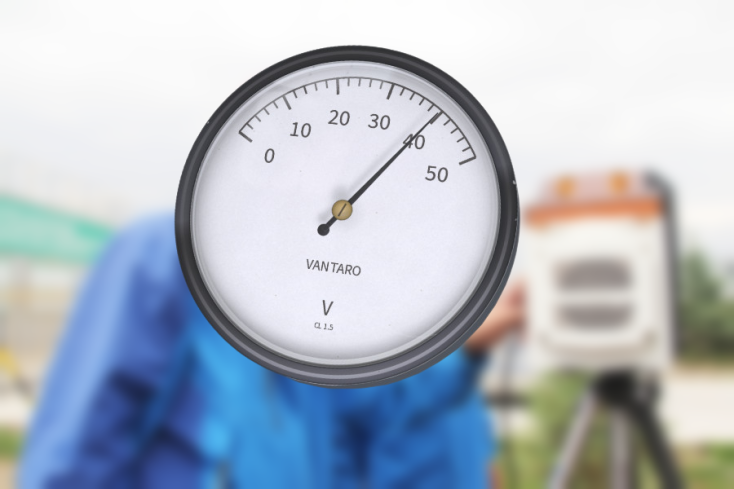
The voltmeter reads 40 V
